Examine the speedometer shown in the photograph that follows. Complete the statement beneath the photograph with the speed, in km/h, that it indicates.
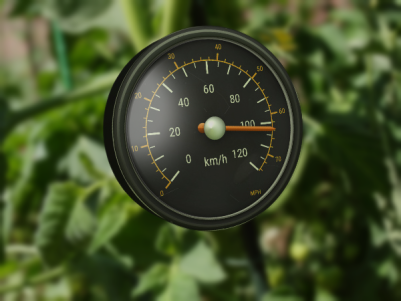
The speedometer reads 102.5 km/h
